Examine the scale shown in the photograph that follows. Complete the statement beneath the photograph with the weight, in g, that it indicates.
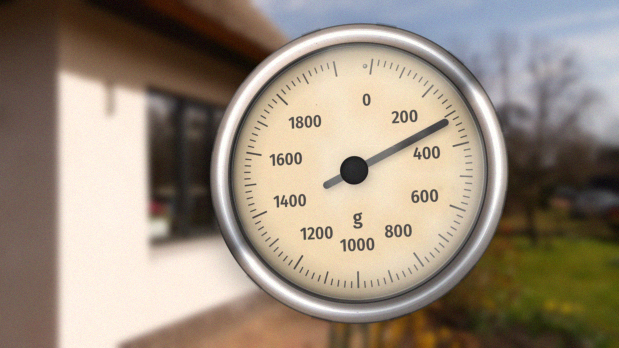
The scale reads 320 g
